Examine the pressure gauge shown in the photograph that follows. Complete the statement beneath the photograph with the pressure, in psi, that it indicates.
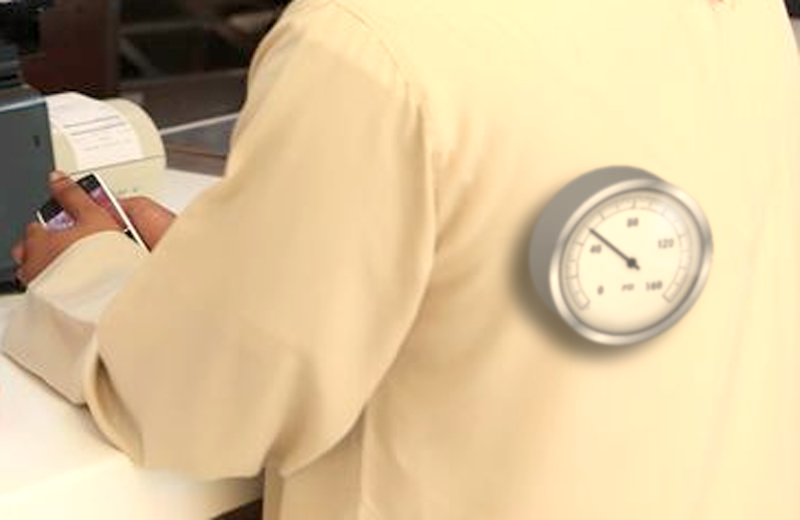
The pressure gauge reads 50 psi
